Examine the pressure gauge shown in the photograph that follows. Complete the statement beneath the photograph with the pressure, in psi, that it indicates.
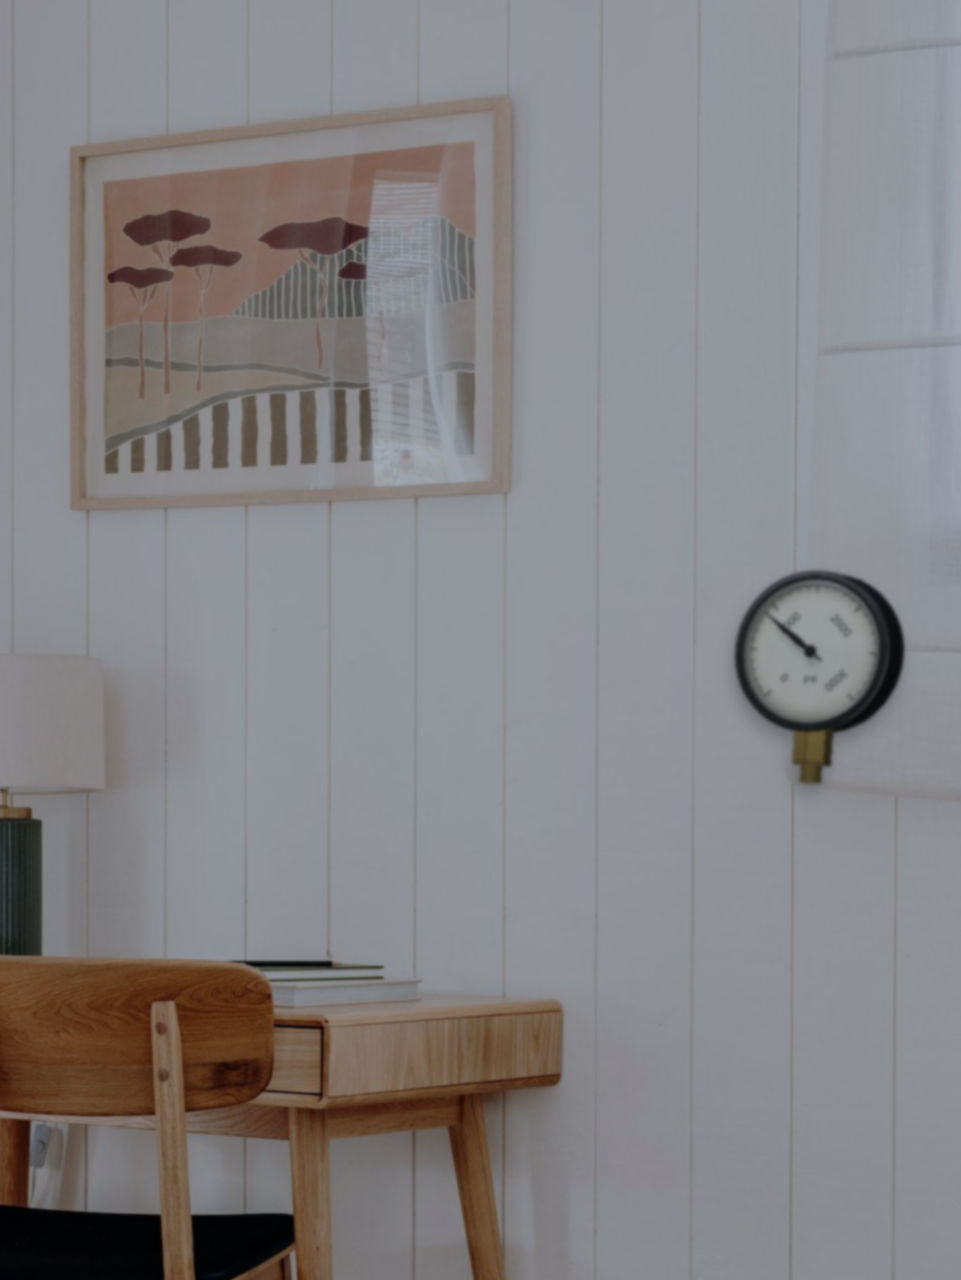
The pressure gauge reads 900 psi
